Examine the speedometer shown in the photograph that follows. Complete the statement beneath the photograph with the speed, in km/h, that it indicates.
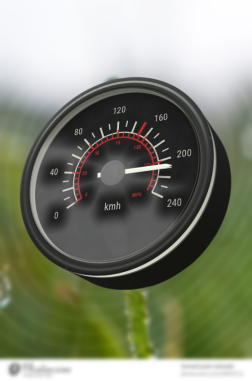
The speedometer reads 210 km/h
